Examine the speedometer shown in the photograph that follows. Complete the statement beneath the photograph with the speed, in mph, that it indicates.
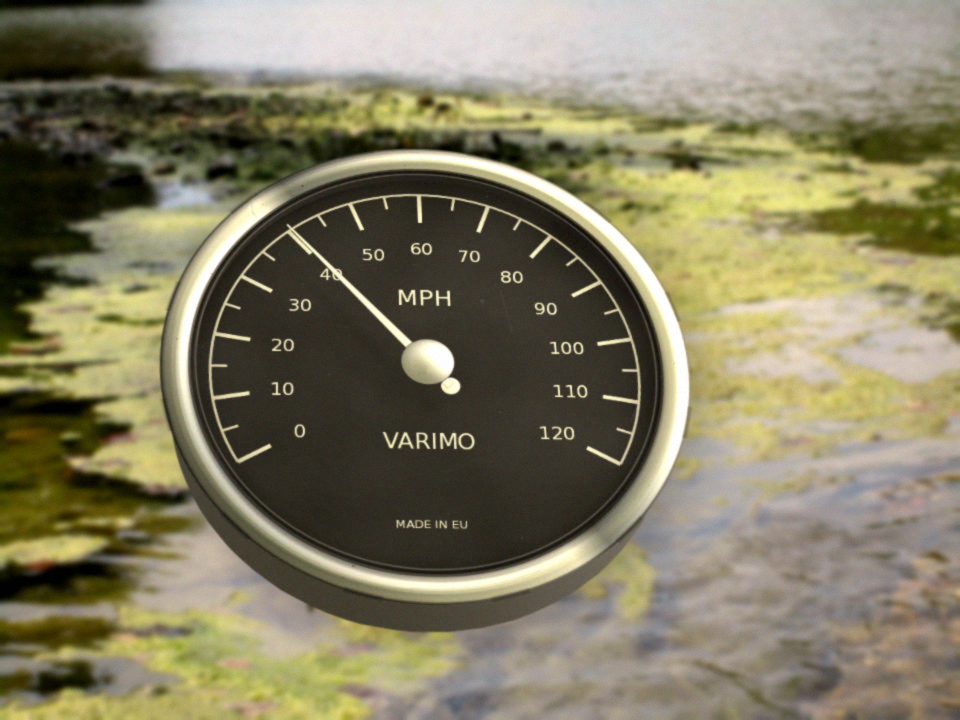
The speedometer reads 40 mph
